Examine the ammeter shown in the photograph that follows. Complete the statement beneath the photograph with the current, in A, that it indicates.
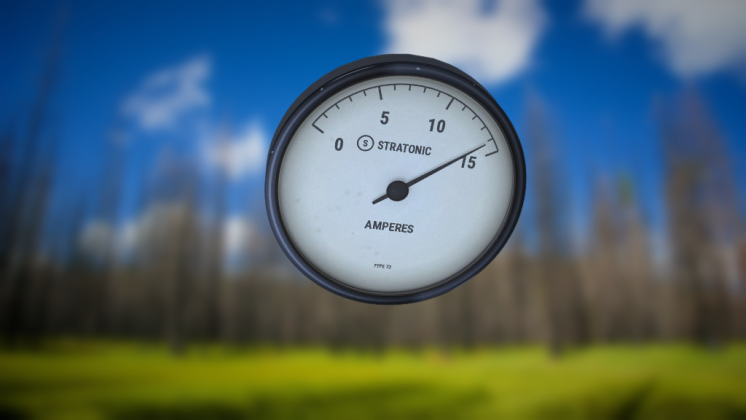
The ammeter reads 14 A
